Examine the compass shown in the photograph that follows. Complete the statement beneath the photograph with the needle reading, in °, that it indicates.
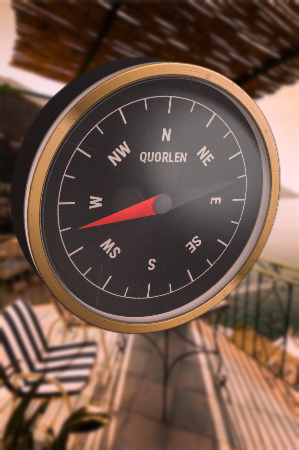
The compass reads 255 °
